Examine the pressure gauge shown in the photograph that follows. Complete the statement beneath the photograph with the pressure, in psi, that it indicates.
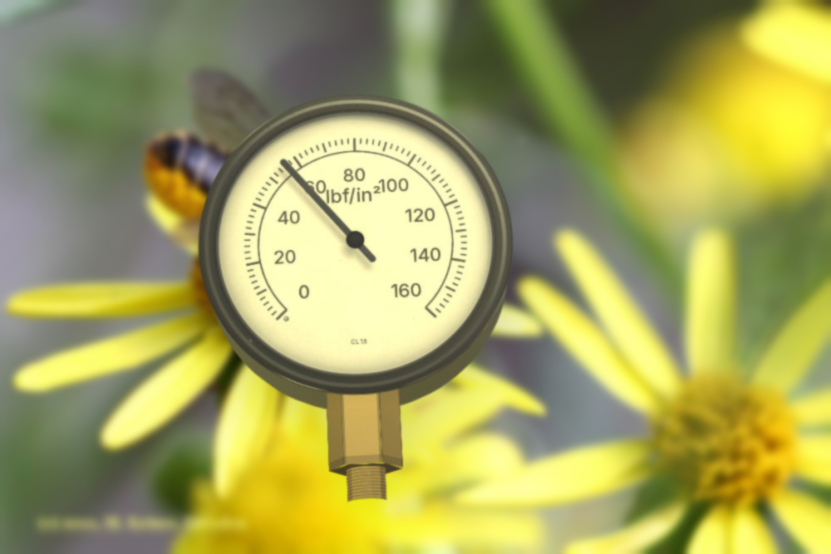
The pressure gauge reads 56 psi
